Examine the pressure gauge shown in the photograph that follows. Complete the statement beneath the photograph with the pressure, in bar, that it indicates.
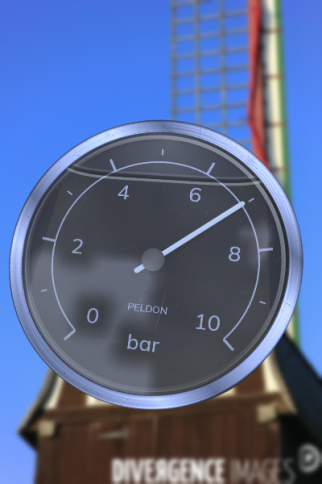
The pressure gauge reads 7 bar
